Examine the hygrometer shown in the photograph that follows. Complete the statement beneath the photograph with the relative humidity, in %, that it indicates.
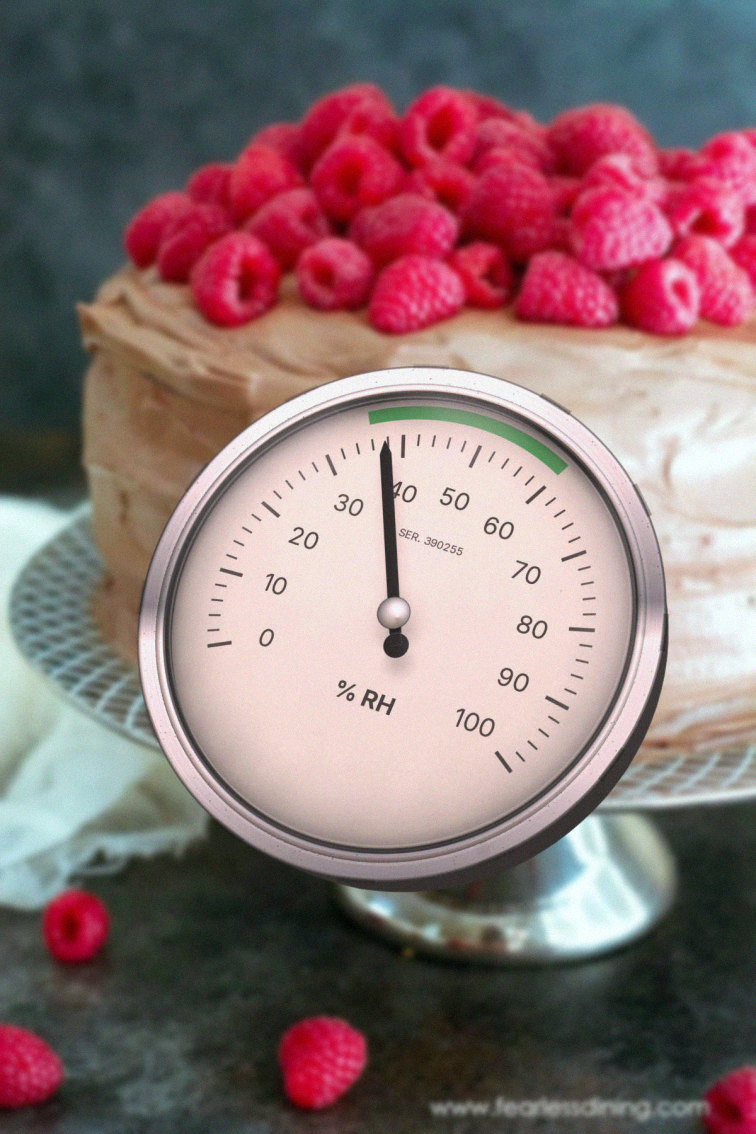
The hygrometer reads 38 %
